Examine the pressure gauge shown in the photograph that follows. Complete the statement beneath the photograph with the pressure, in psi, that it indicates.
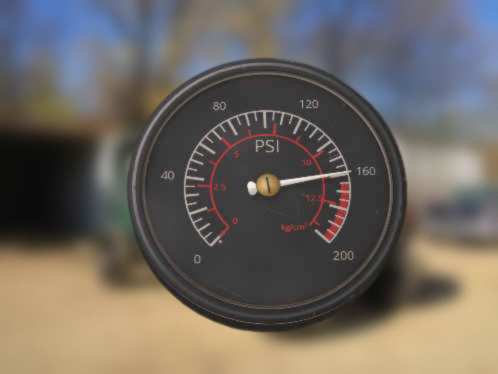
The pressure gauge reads 160 psi
